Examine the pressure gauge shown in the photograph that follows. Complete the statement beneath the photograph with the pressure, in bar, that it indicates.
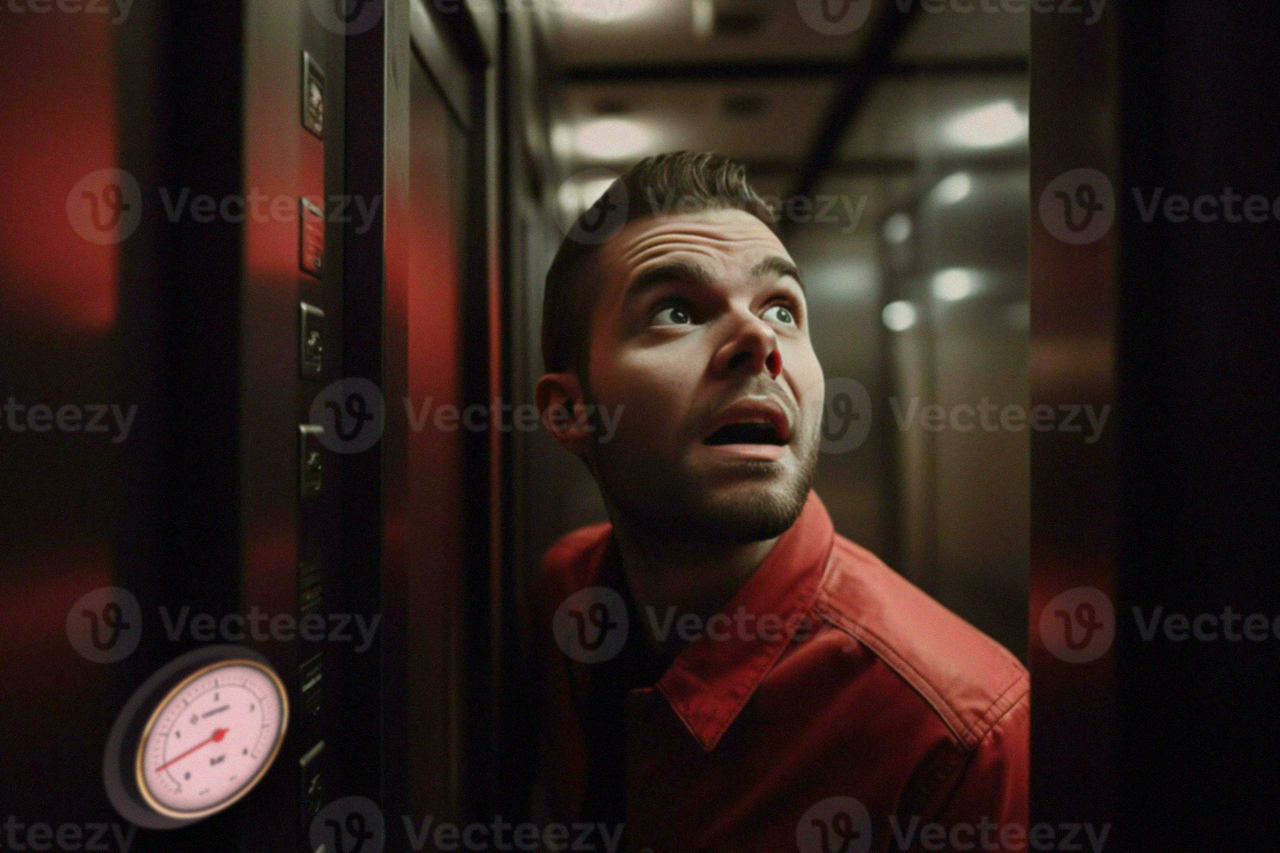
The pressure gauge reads 0.5 bar
